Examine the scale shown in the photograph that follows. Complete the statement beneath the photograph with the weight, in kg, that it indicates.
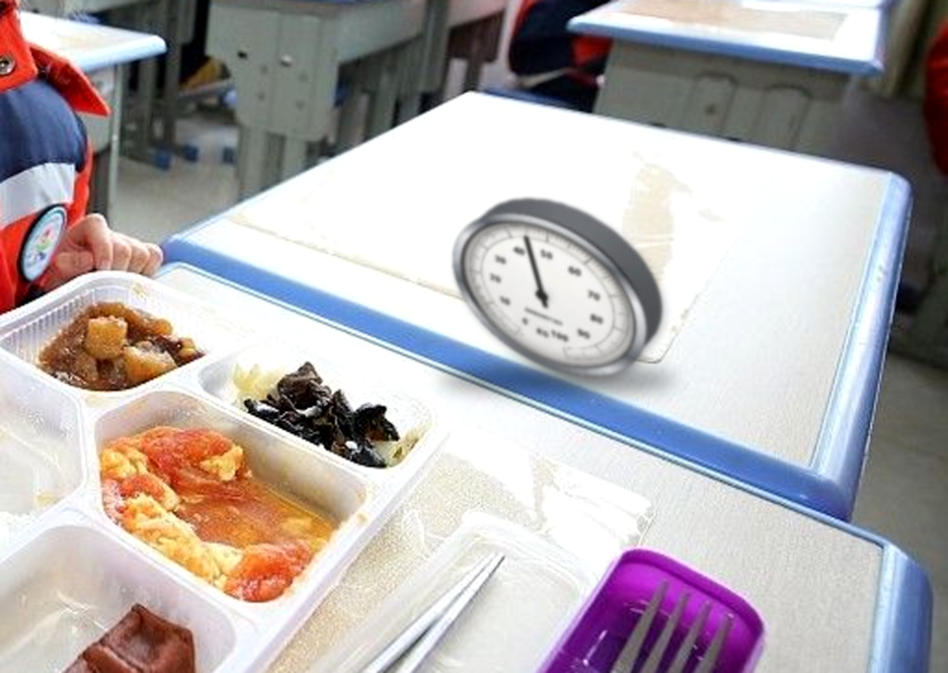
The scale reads 45 kg
